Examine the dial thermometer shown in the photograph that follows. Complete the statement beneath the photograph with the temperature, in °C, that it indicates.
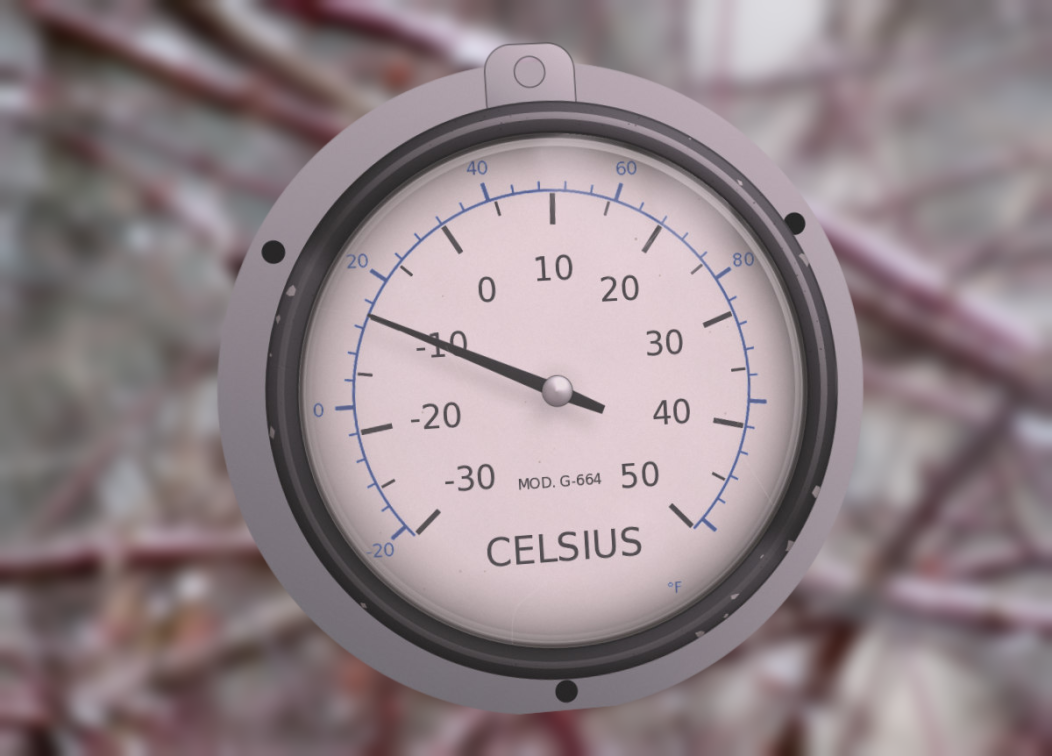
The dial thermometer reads -10 °C
